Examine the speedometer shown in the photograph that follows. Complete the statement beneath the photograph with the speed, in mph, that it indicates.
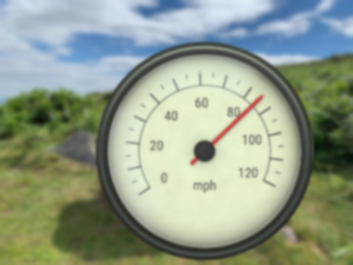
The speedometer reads 85 mph
